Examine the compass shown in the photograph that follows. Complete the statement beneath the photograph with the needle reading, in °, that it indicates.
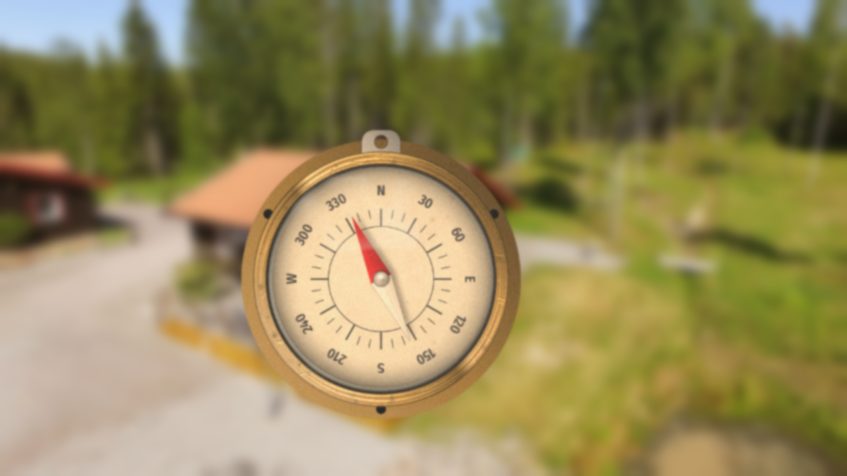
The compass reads 335 °
